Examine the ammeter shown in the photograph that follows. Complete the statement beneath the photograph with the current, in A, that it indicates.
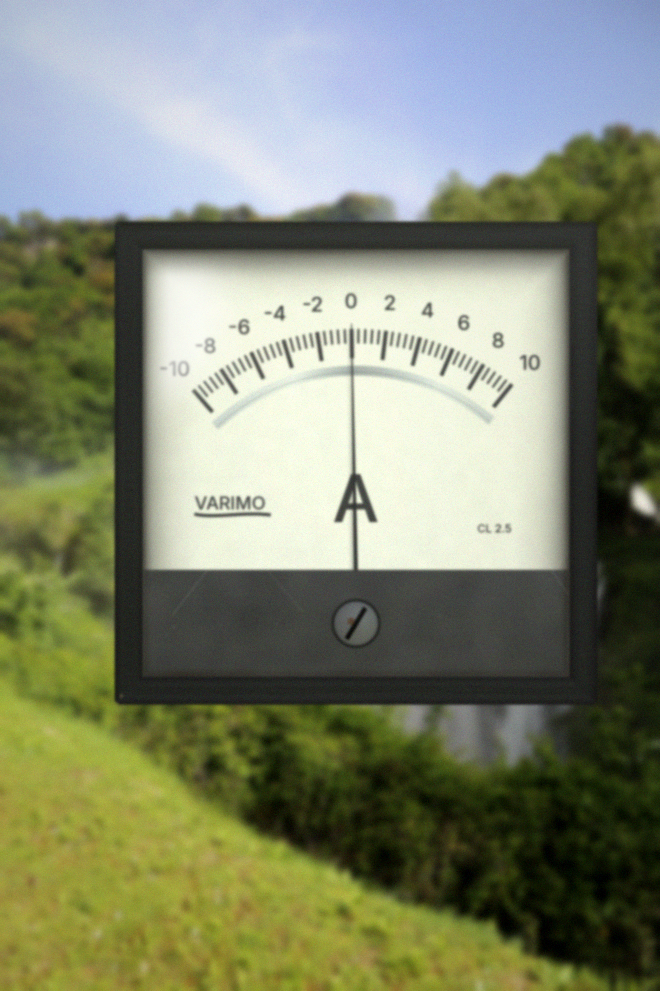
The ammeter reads 0 A
